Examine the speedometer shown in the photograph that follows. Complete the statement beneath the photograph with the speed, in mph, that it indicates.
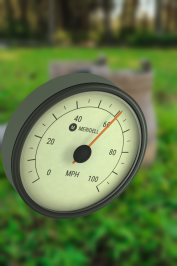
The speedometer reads 60 mph
